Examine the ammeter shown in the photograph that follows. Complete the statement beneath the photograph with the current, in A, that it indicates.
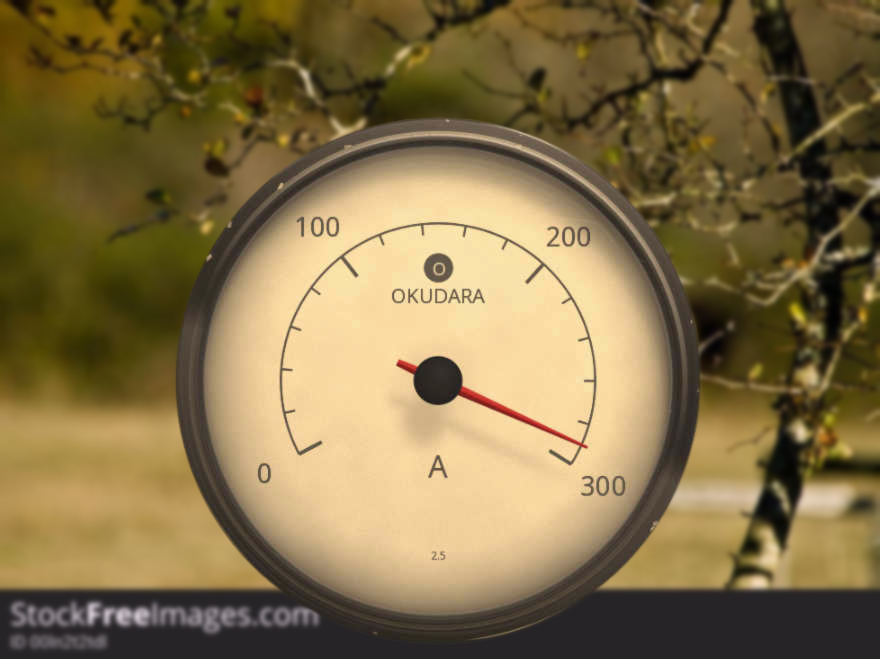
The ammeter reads 290 A
